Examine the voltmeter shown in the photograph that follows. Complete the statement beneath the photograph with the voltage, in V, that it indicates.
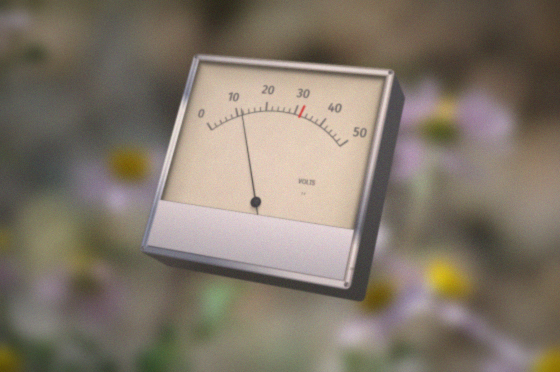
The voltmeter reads 12 V
